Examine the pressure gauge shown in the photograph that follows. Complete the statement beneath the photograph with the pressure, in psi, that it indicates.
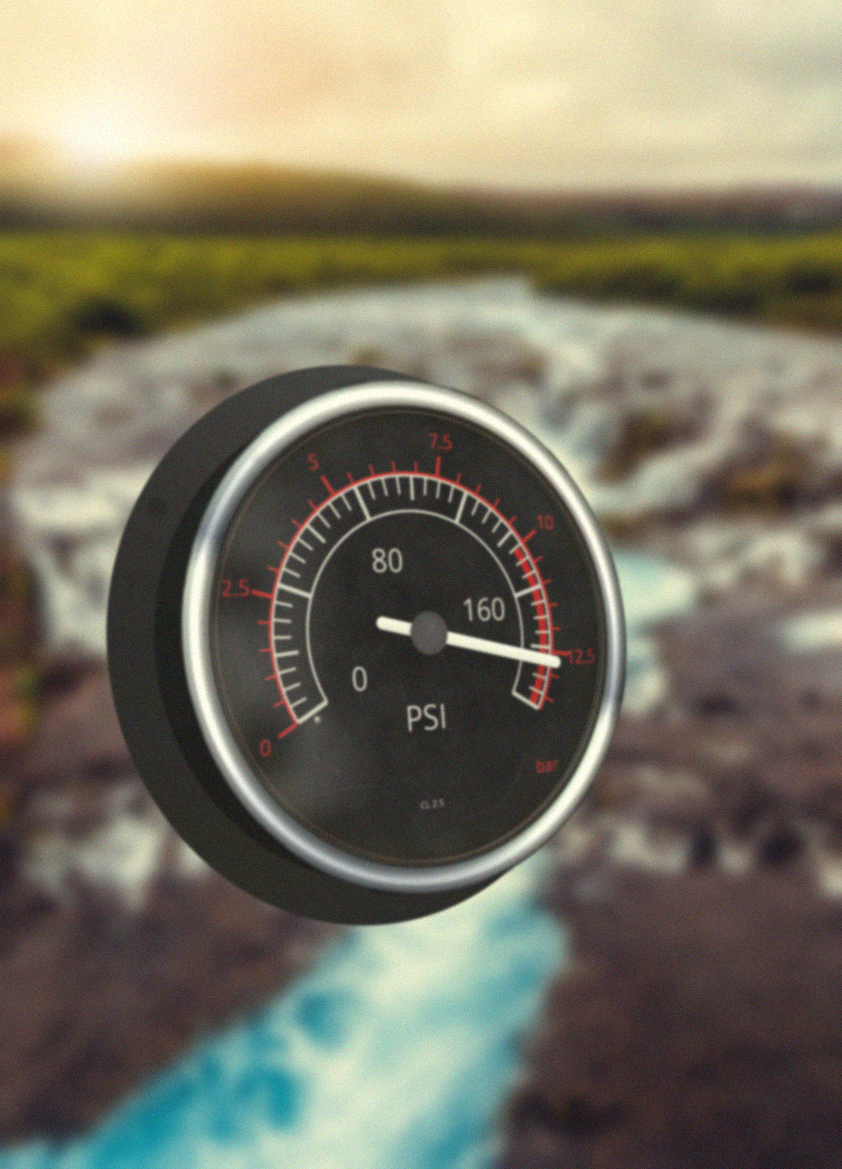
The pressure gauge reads 185 psi
